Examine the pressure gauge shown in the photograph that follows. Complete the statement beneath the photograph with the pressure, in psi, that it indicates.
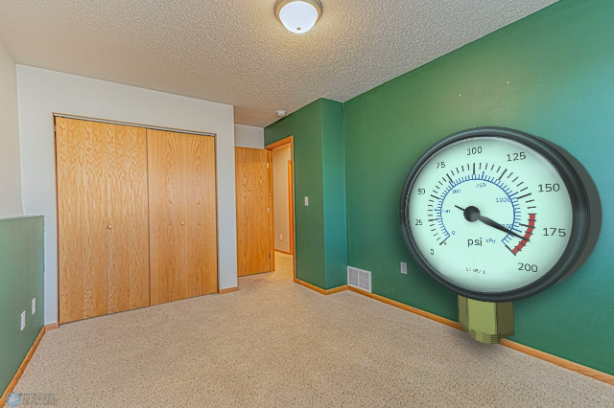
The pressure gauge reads 185 psi
